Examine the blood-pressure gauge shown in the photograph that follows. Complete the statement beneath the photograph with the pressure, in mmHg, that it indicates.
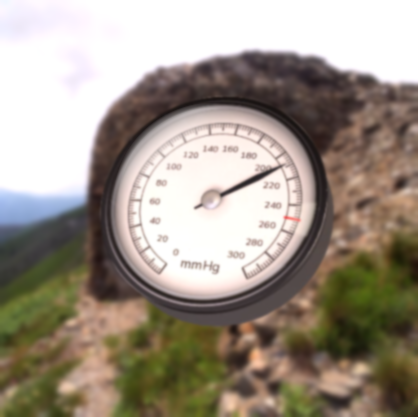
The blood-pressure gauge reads 210 mmHg
